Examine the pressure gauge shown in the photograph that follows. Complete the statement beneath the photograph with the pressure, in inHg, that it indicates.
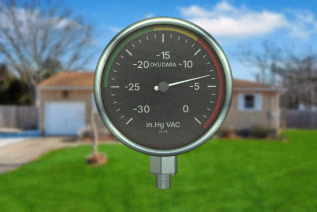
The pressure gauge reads -6.5 inHg
